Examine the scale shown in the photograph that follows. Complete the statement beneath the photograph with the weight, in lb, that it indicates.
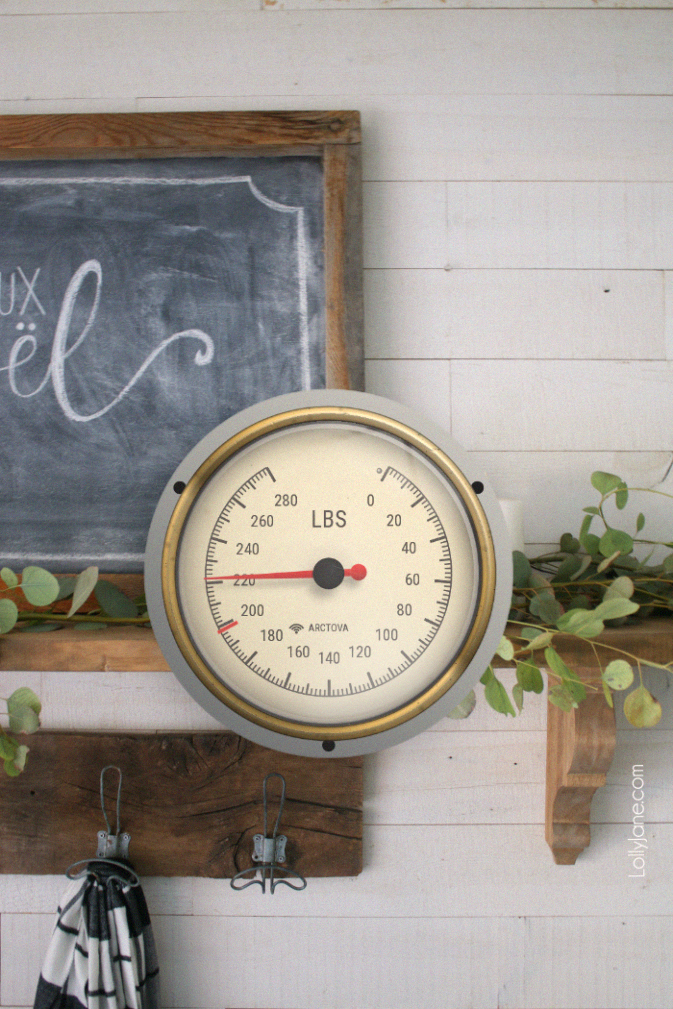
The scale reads 222 lb
